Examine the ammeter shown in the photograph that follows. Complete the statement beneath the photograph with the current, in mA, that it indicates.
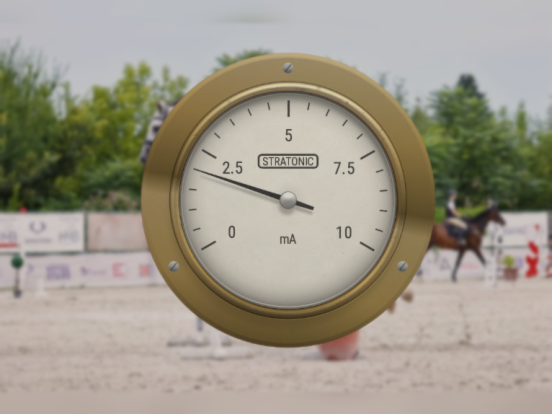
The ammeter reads 2 mA
